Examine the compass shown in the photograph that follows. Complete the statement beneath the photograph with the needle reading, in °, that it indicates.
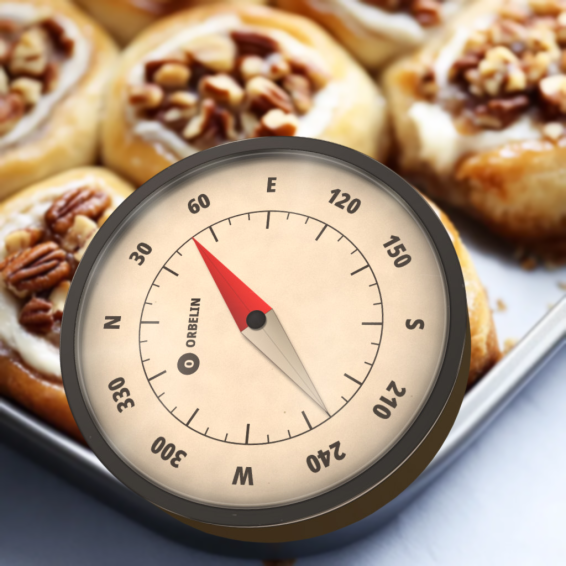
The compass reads 50 °
